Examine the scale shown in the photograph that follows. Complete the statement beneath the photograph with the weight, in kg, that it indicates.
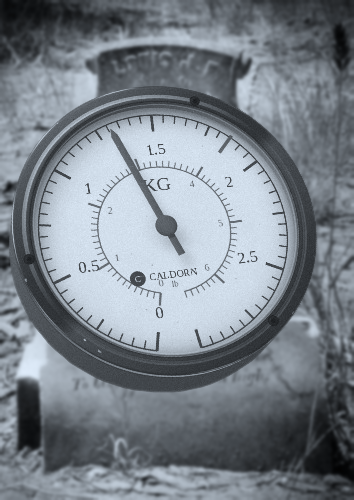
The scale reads 1.3 kg
